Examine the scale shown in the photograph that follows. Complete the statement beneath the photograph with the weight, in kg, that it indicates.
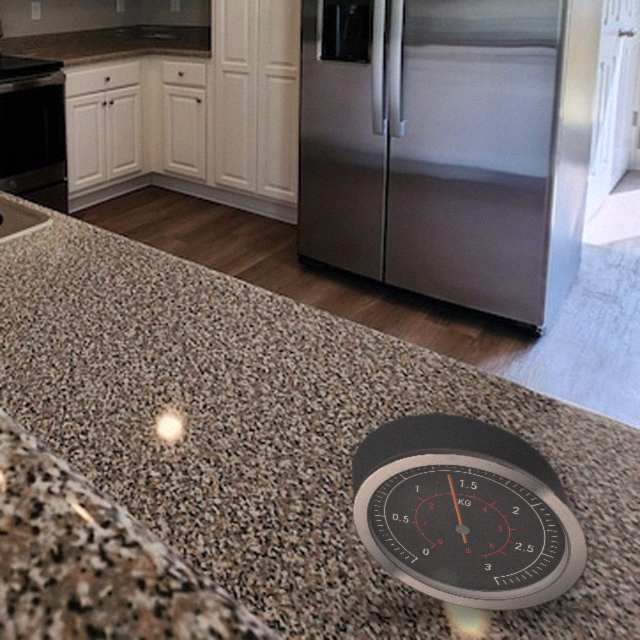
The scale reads 1.35 kg
